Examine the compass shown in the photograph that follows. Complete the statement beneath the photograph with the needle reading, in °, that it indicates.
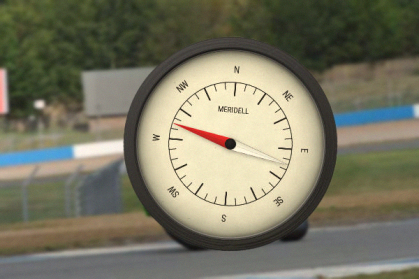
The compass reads 285 °
